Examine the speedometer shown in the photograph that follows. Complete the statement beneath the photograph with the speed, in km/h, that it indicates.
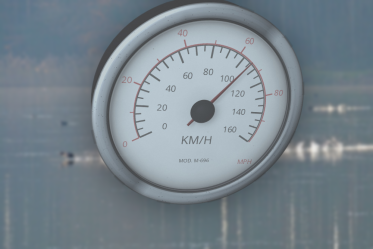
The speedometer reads 105 km/h
